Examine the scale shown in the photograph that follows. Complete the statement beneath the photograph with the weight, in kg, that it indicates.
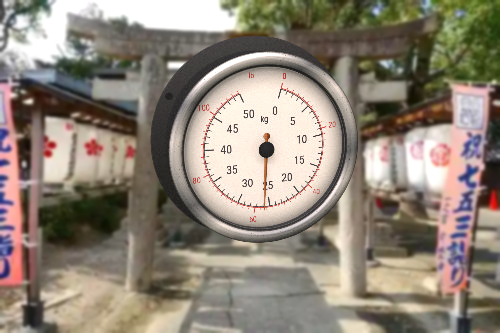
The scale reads 26 kg
